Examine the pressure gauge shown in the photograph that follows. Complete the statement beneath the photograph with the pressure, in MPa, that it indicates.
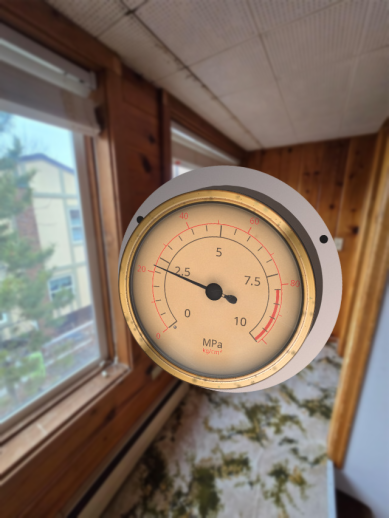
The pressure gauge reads 2.25 MPa
